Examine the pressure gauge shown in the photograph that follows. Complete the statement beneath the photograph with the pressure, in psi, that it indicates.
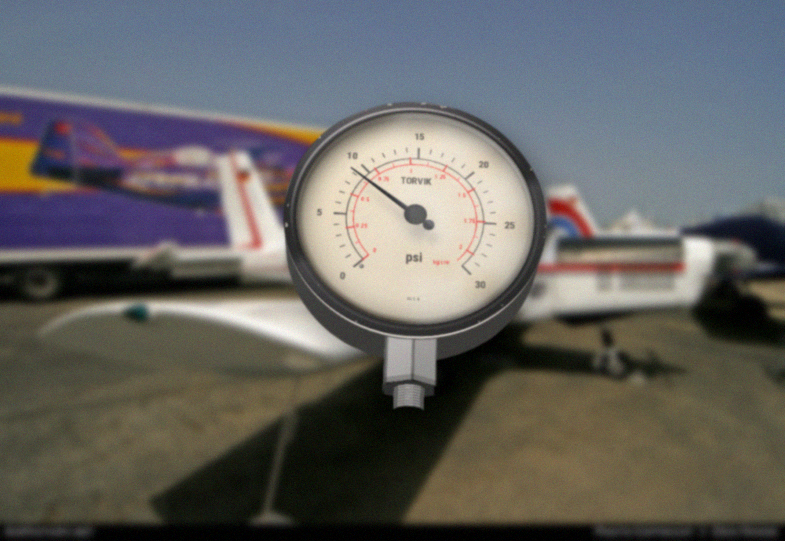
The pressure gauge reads 9 psi
